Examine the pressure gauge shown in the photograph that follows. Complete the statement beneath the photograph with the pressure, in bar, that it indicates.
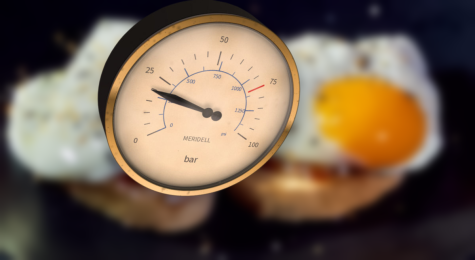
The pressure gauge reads 20 bar
